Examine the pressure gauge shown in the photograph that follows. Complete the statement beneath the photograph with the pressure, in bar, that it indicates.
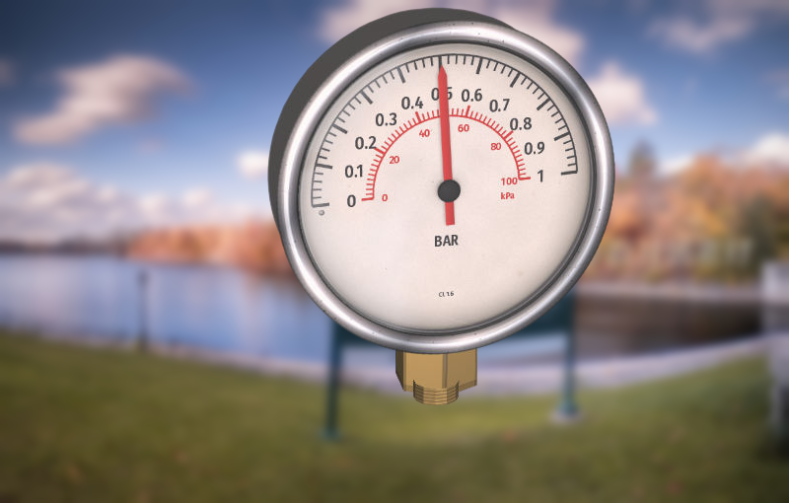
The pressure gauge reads 0.5 bar
